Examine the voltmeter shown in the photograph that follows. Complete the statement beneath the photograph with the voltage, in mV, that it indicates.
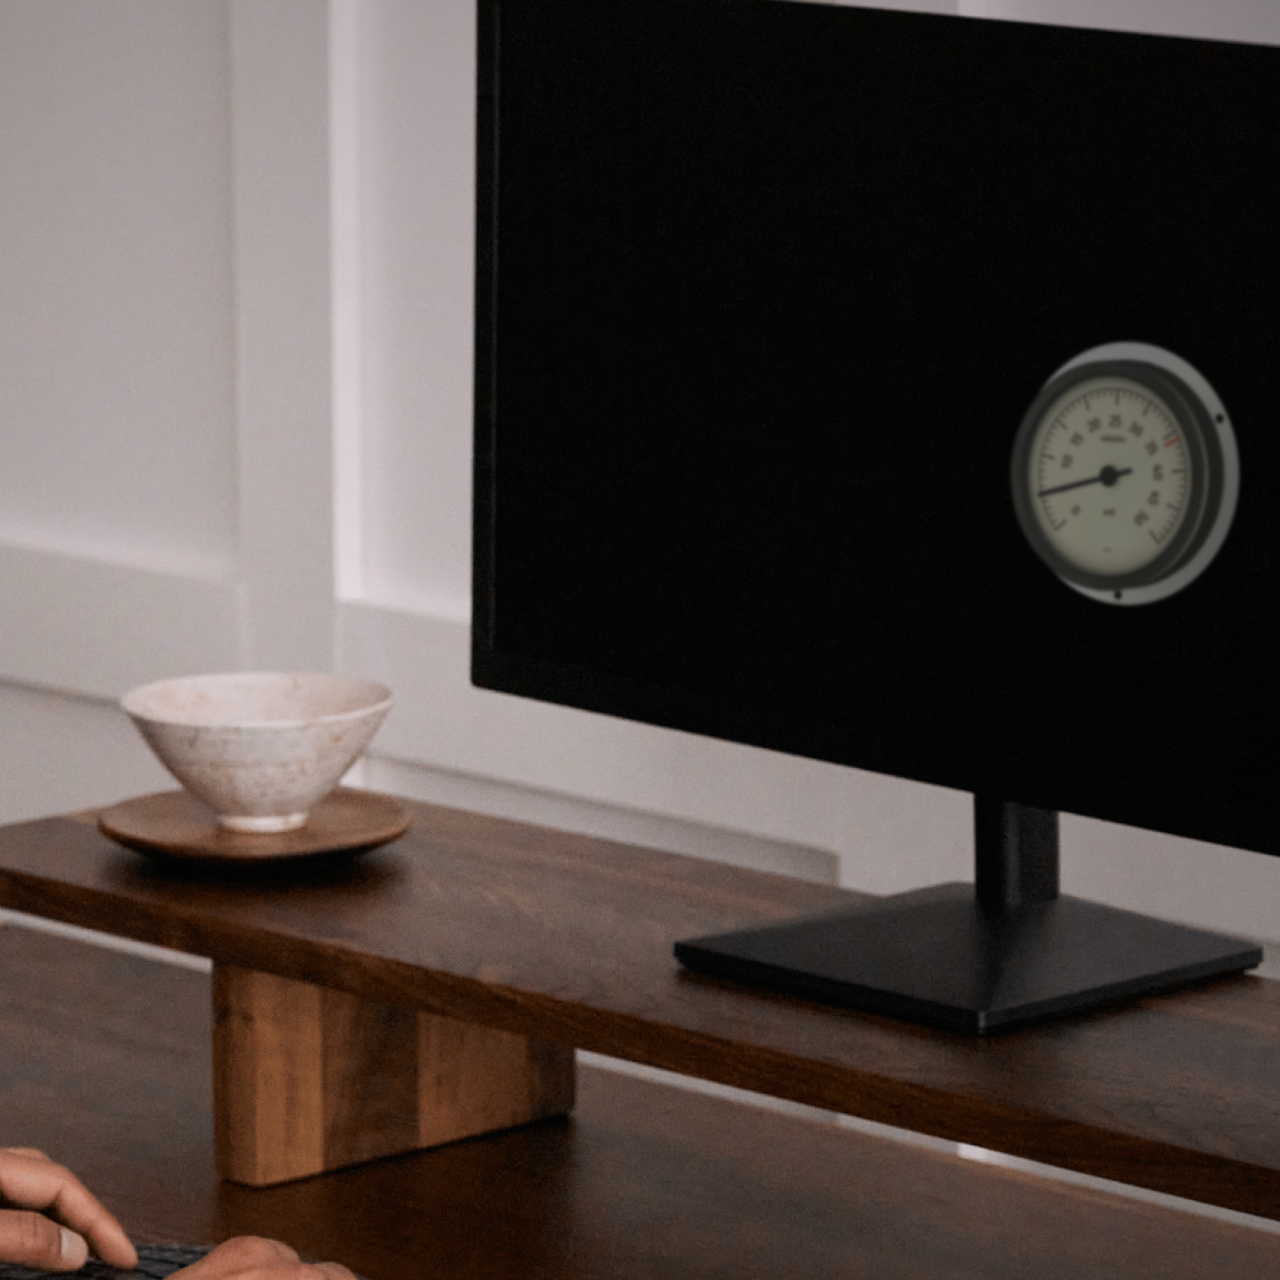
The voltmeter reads 5 mV
